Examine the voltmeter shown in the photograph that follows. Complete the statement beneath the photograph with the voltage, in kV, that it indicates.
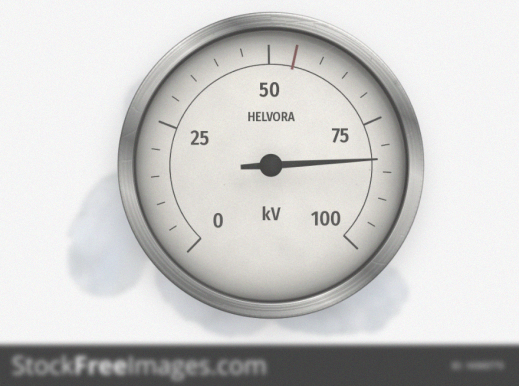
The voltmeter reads 82.5 kV
